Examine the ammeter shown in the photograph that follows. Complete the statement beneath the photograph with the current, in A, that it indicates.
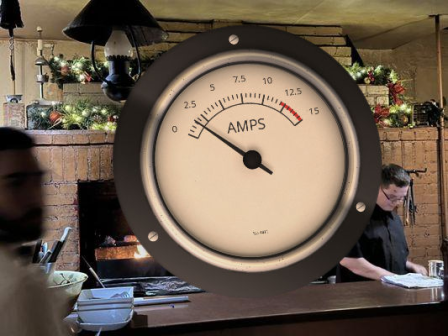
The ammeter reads 1.5 A
